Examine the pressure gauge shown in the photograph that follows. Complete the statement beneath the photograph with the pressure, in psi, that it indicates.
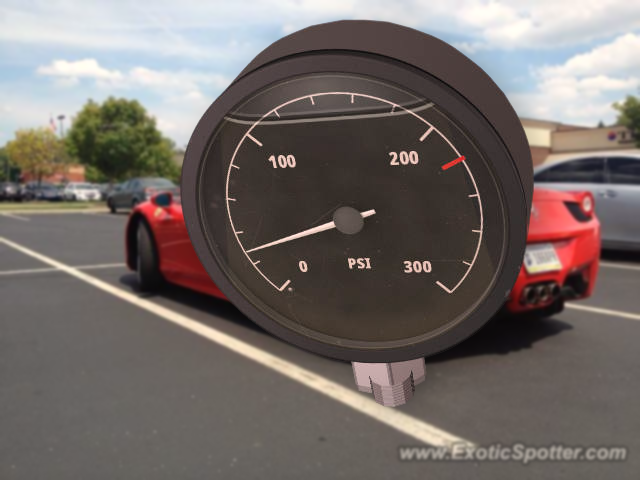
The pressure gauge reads 30 psi
